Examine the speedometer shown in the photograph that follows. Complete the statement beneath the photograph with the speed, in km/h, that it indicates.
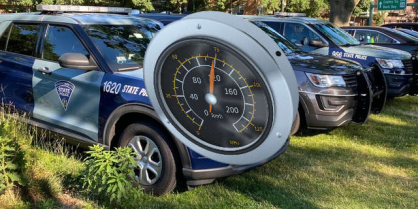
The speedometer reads 120 km/h
